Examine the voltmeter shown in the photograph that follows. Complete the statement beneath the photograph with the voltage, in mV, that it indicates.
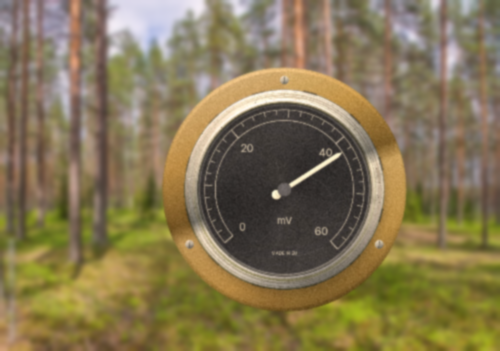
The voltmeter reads 42 mV
